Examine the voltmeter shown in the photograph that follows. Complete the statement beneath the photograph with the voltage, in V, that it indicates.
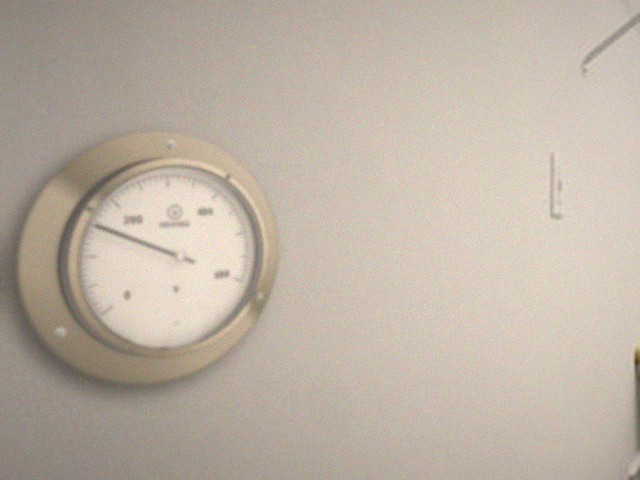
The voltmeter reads 150 V
